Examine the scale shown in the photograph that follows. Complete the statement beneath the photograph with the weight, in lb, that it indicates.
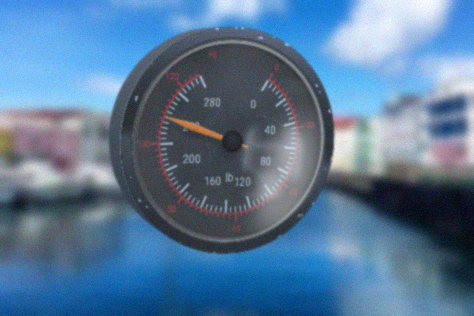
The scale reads 240 lb
